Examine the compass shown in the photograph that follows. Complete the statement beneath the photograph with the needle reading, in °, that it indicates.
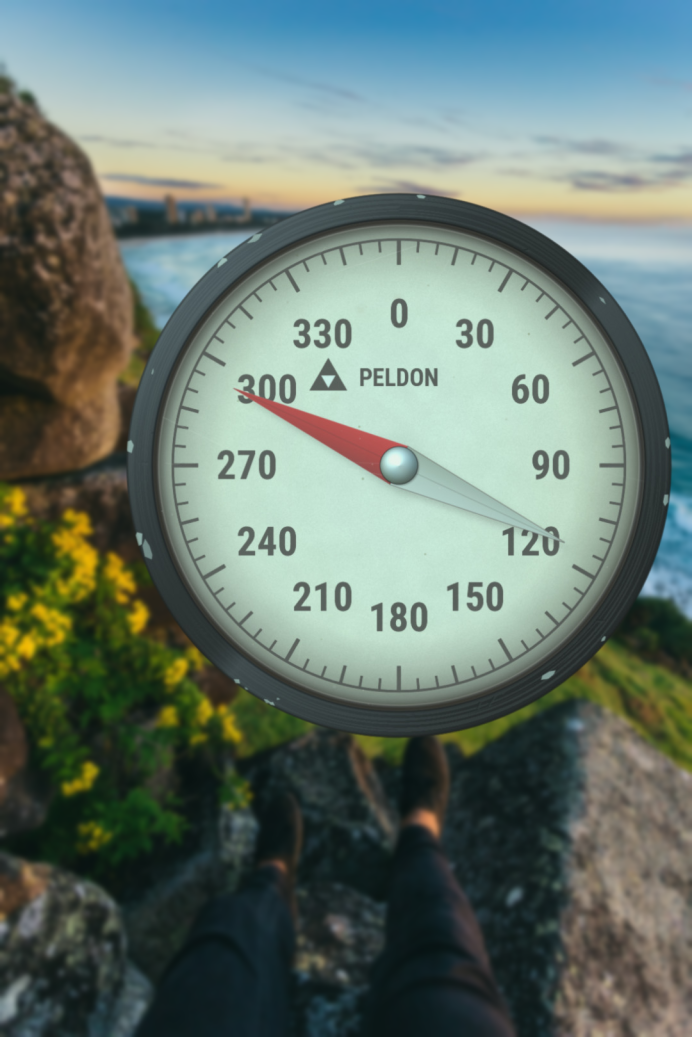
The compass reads 295 °
